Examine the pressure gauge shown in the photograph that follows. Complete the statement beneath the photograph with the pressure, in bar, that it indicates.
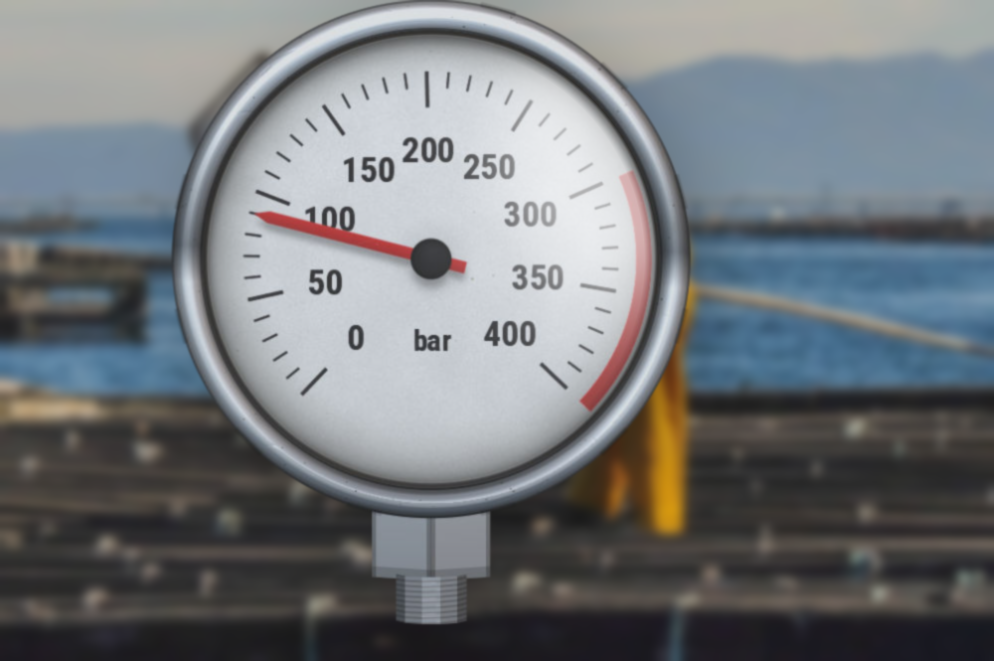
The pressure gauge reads 90 bar
